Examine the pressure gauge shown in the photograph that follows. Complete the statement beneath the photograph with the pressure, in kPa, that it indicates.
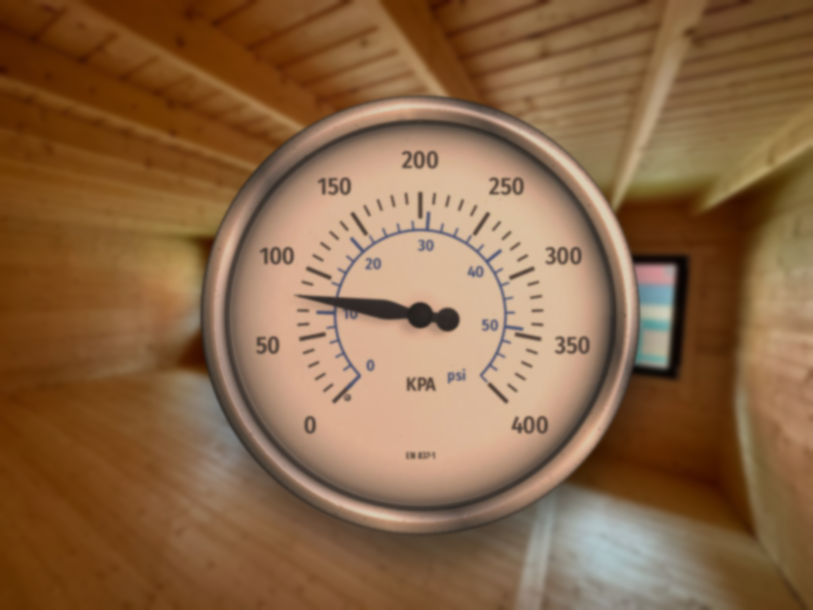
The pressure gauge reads 80 kPa
